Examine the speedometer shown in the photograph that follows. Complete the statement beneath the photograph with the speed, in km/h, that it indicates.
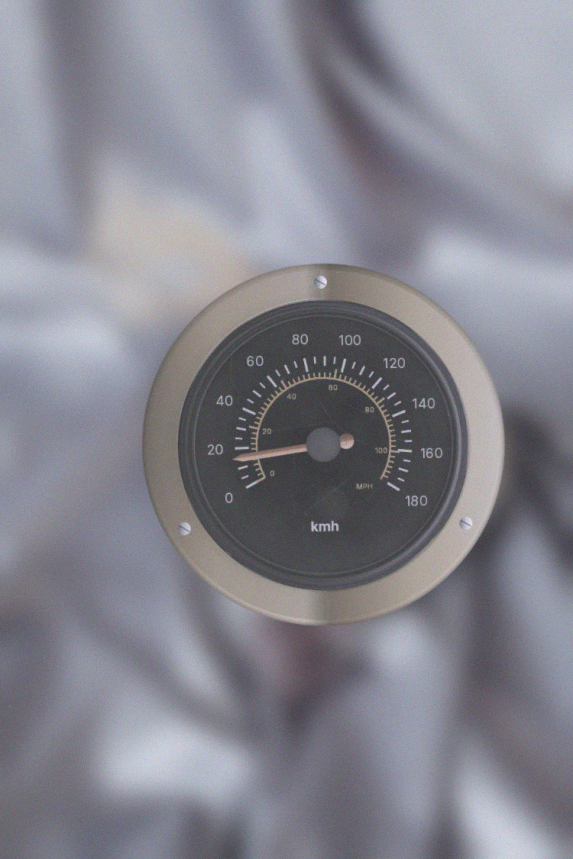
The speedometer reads 15 km/h
